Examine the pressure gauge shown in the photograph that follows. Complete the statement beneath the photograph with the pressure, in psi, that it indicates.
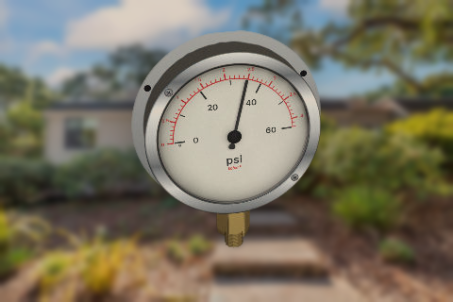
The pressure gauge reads 35 psi
